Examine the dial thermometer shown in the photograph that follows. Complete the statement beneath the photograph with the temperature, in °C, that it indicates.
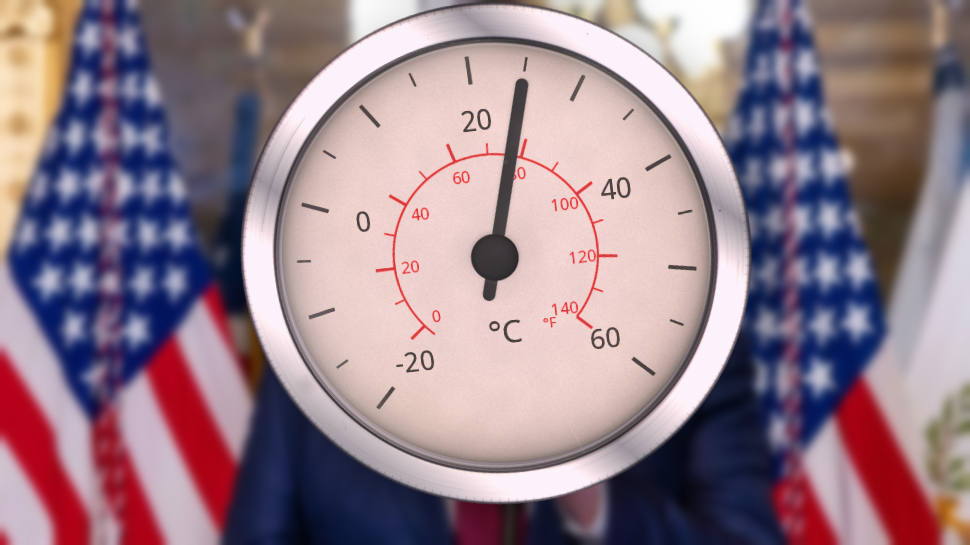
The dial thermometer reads 25 °C
